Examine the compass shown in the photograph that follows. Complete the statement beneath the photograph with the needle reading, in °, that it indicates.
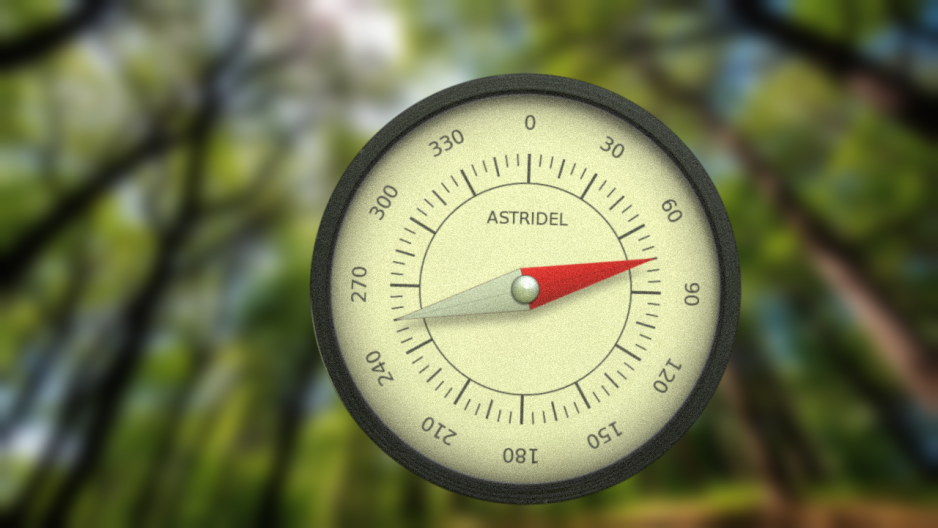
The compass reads 75 °
